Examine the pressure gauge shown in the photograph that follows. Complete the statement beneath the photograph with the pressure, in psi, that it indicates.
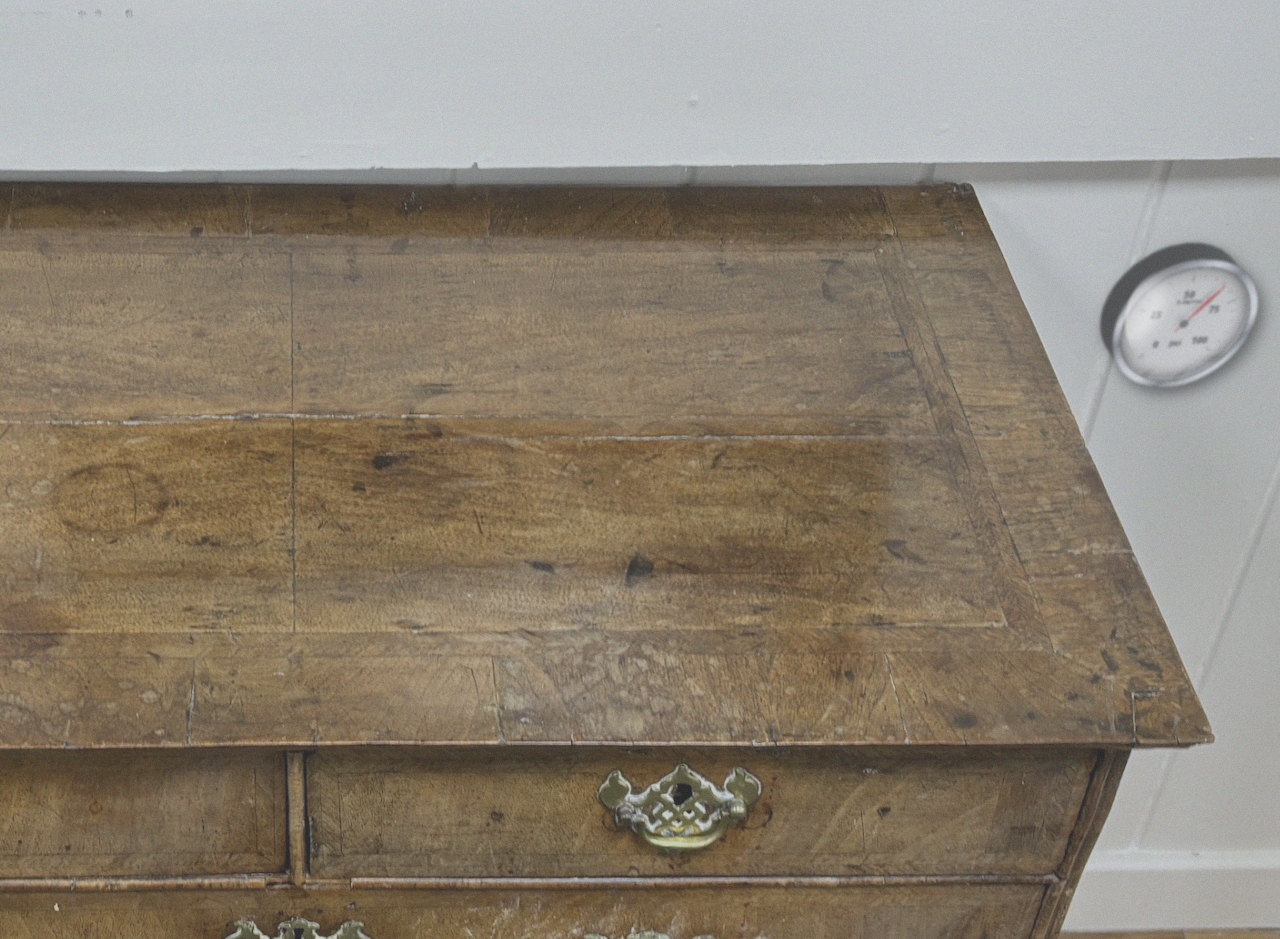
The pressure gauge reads 65 psi
